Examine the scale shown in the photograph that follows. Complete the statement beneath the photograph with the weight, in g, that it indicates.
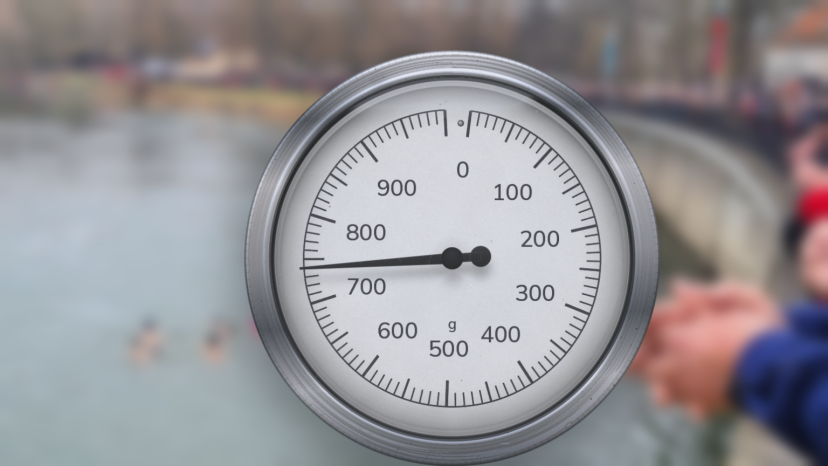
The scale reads 740 g
